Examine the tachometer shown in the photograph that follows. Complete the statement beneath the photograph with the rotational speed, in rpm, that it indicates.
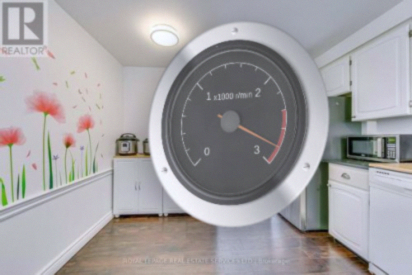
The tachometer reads 2800 rpm
